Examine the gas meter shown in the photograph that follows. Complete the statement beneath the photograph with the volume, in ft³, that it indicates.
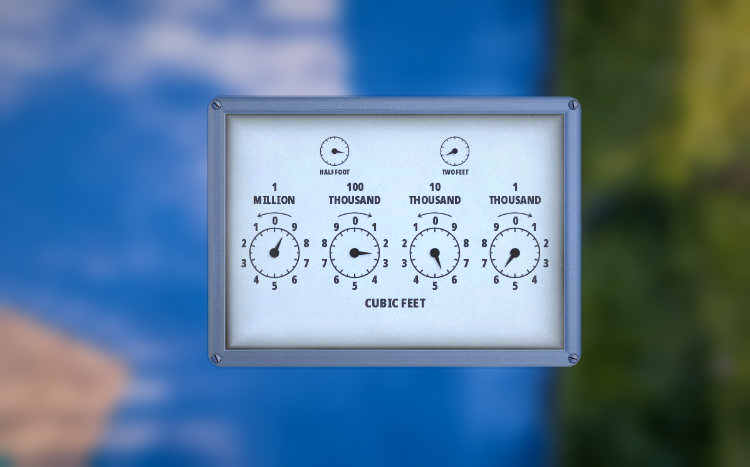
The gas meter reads 925600 ft³
